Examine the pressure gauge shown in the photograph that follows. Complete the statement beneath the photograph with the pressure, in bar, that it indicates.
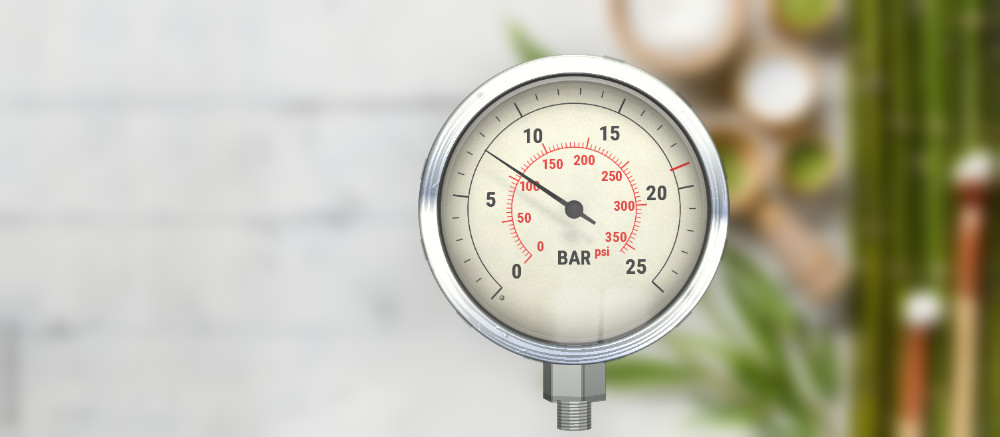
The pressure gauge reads 7.5 bar
